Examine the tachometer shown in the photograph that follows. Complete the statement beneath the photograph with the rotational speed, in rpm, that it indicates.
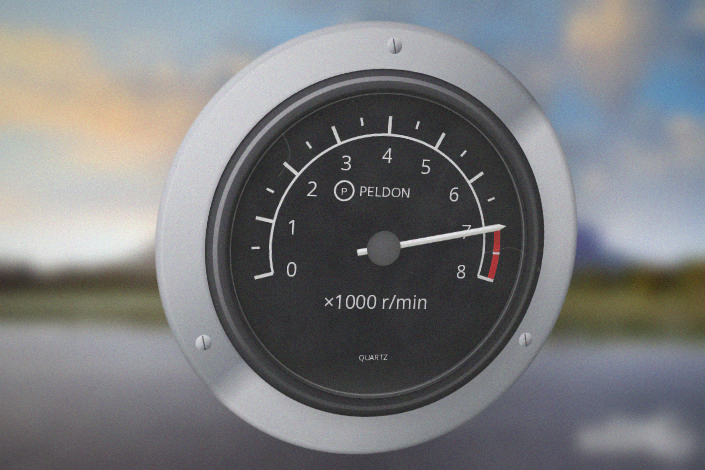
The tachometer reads 7000 rpm
